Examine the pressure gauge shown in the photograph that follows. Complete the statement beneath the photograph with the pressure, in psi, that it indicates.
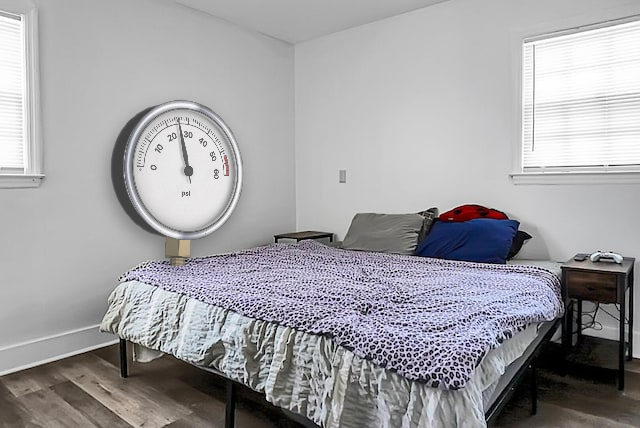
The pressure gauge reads 25 psi
